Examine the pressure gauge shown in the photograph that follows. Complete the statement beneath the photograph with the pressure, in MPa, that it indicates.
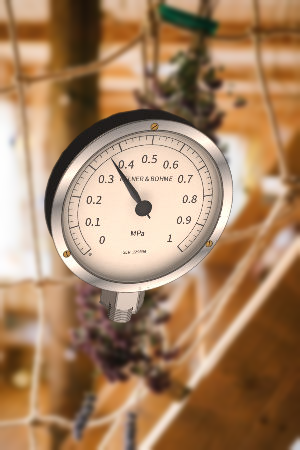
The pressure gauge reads 0.36 MPa
